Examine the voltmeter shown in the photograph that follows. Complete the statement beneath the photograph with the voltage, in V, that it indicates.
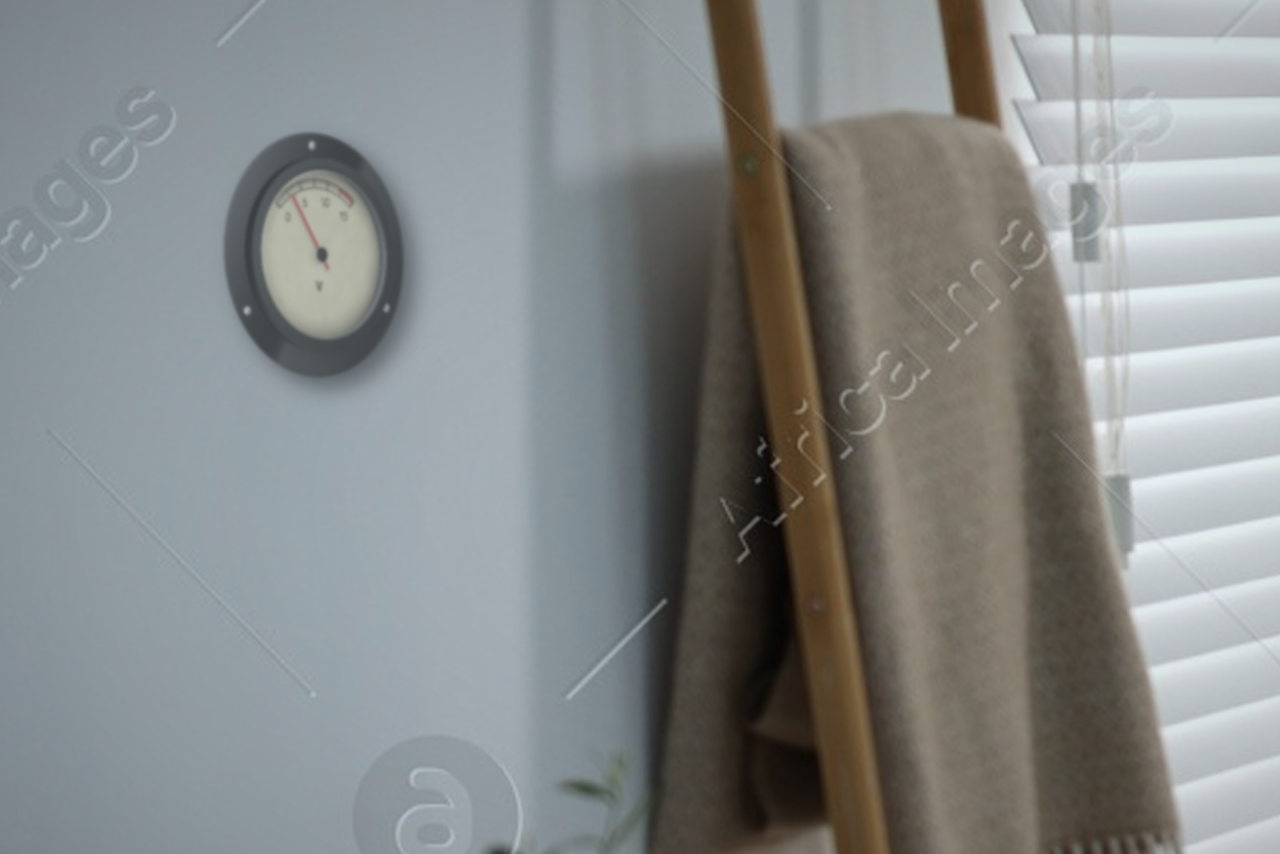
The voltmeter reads 2.5 V
